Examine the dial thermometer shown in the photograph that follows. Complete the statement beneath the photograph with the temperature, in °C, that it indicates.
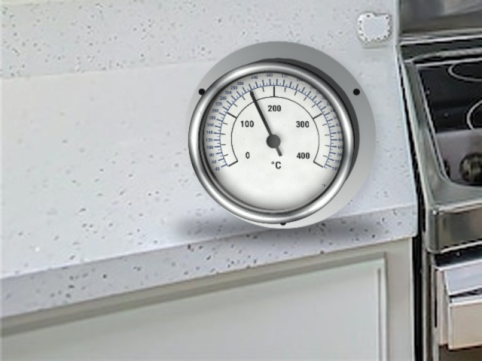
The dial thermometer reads 160 °C
